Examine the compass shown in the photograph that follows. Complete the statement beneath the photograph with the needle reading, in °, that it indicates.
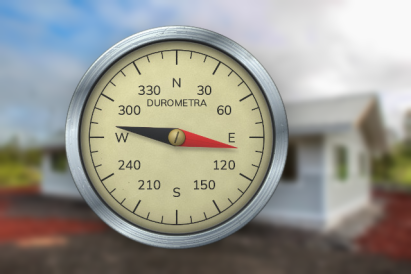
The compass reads 100 °
